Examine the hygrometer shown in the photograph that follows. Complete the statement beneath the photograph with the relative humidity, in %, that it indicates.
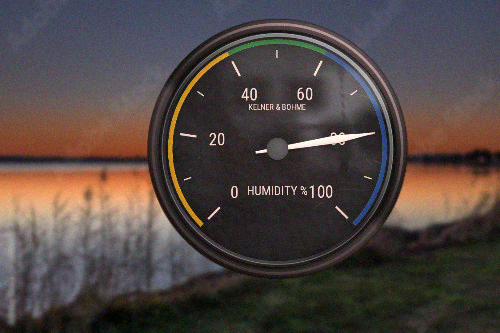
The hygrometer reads 80 %
